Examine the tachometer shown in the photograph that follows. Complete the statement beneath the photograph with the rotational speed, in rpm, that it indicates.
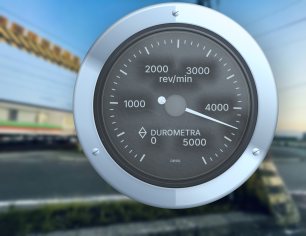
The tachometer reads 4300 rpm
